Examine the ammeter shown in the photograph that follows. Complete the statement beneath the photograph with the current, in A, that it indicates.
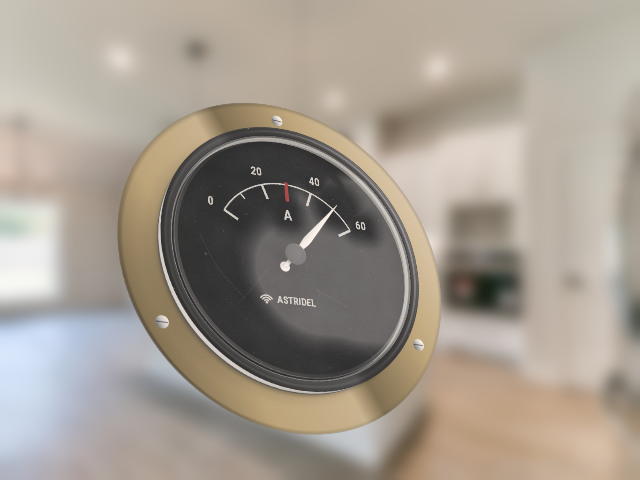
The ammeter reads 50 A
